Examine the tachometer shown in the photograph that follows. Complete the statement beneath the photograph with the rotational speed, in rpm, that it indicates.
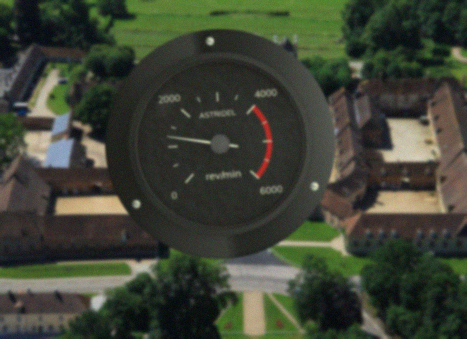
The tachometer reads 1250 rpm
